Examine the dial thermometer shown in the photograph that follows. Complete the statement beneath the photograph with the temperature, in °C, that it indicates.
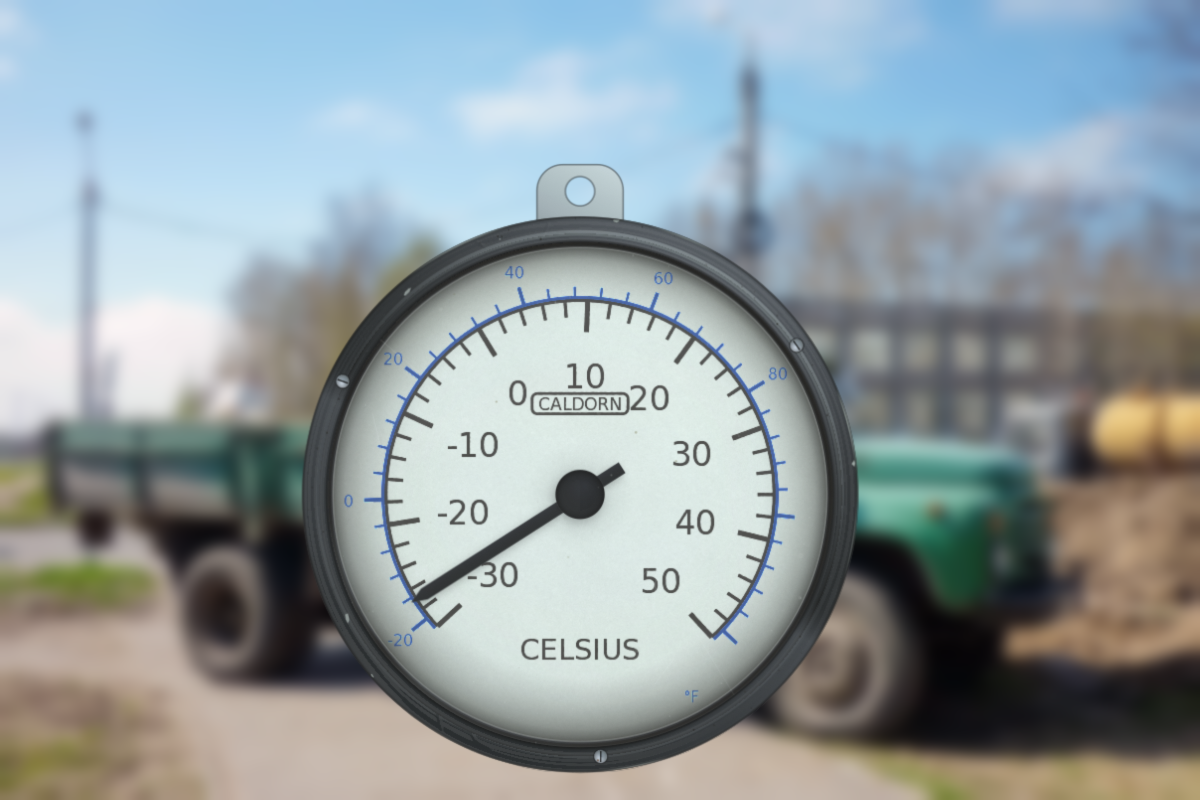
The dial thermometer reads -27 °C
